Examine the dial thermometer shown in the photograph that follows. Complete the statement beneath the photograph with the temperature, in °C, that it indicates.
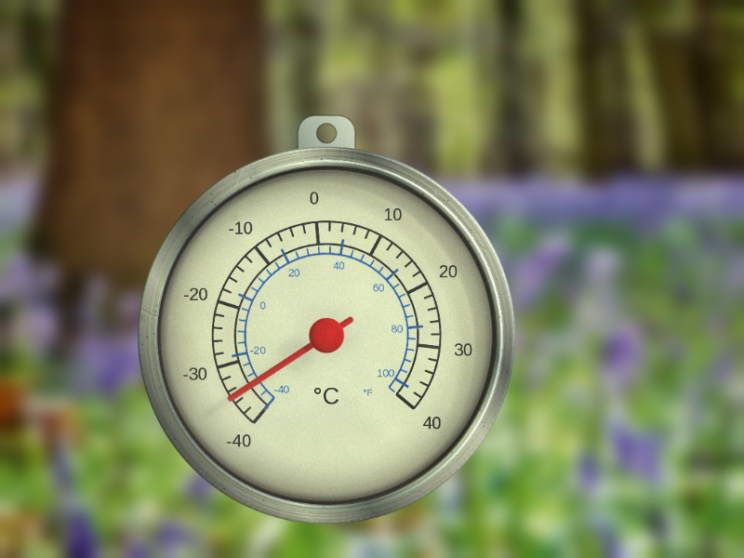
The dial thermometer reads -35 °C
